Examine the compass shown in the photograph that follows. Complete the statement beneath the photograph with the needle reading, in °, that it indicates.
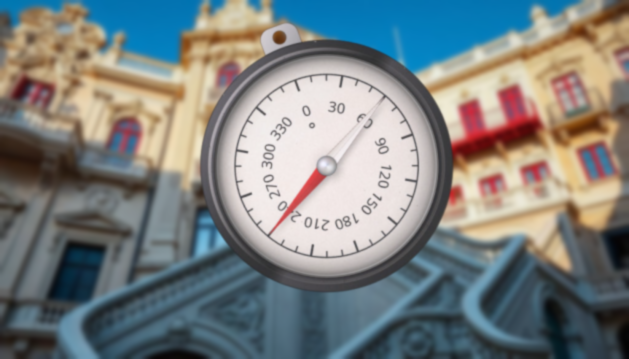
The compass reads 240 °
